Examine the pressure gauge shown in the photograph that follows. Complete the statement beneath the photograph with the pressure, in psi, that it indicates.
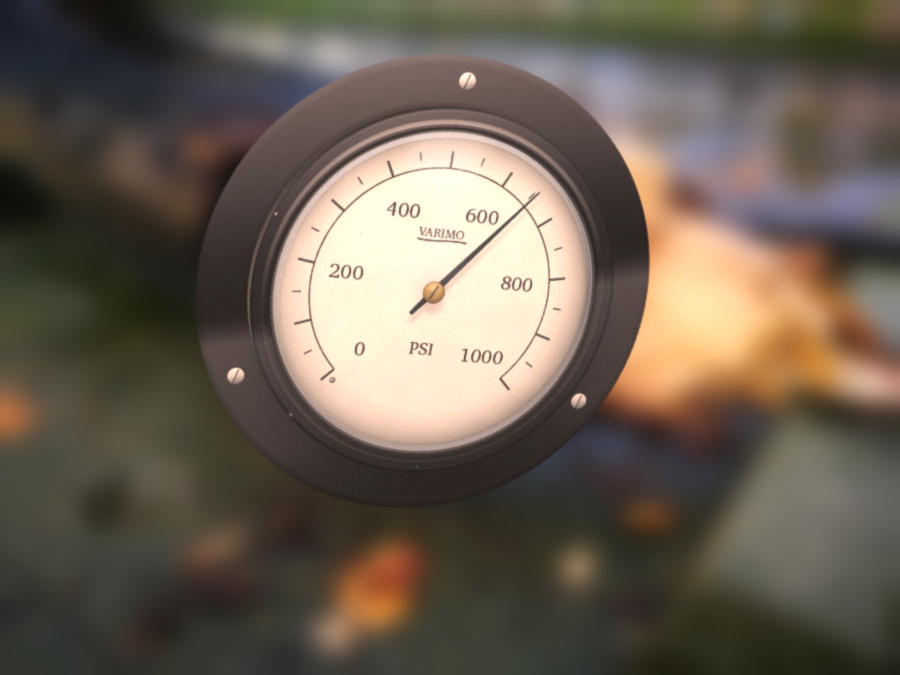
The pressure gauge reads 650 psi
